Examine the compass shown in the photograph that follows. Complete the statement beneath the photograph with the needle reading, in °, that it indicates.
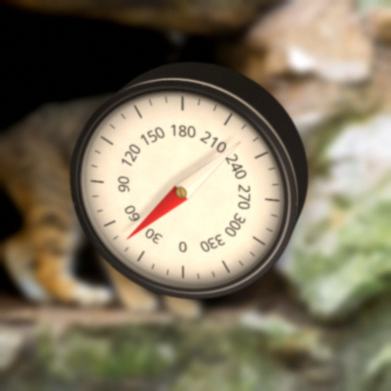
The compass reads 45 °
